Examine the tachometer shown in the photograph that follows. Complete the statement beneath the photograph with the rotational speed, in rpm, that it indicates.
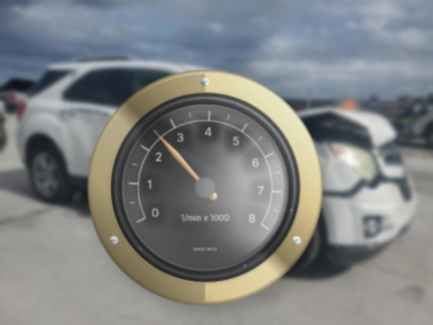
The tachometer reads 2500 rpm
